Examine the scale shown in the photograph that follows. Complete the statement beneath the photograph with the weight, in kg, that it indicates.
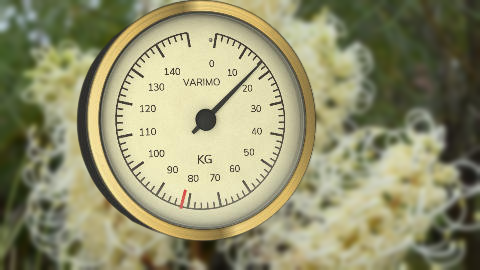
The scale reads 16 kg
